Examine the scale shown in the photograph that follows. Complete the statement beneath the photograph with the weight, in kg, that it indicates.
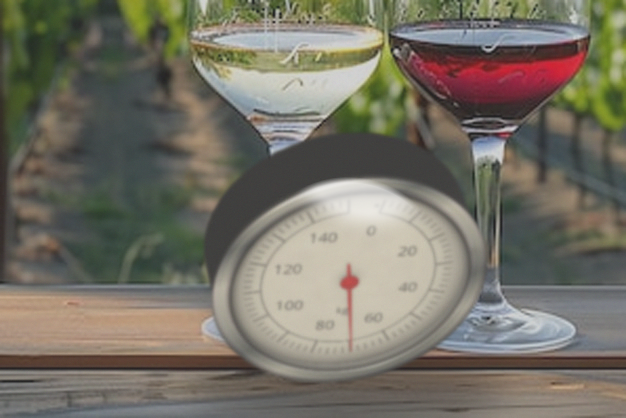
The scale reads 70 kg
